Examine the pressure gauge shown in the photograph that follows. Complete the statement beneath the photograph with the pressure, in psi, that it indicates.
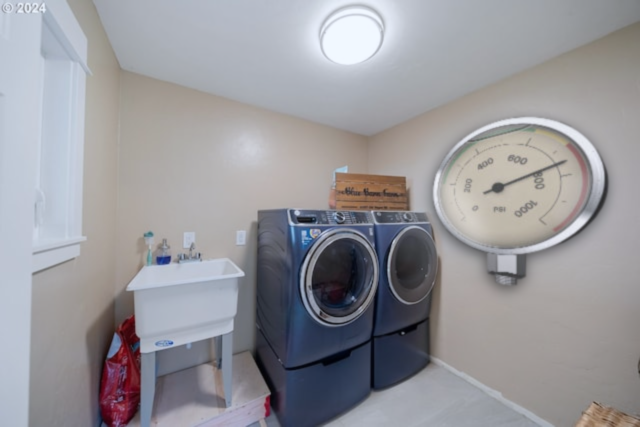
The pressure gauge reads 750 psi
